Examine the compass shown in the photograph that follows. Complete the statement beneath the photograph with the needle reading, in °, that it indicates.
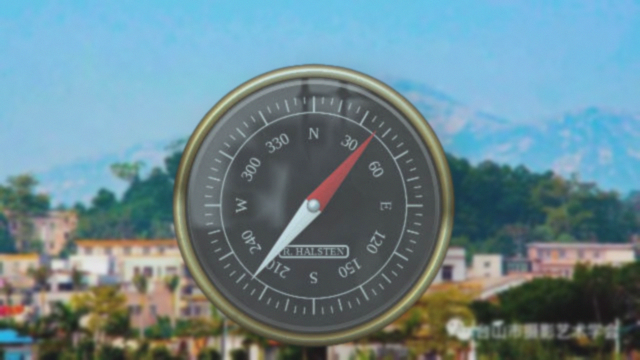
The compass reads 40 °
